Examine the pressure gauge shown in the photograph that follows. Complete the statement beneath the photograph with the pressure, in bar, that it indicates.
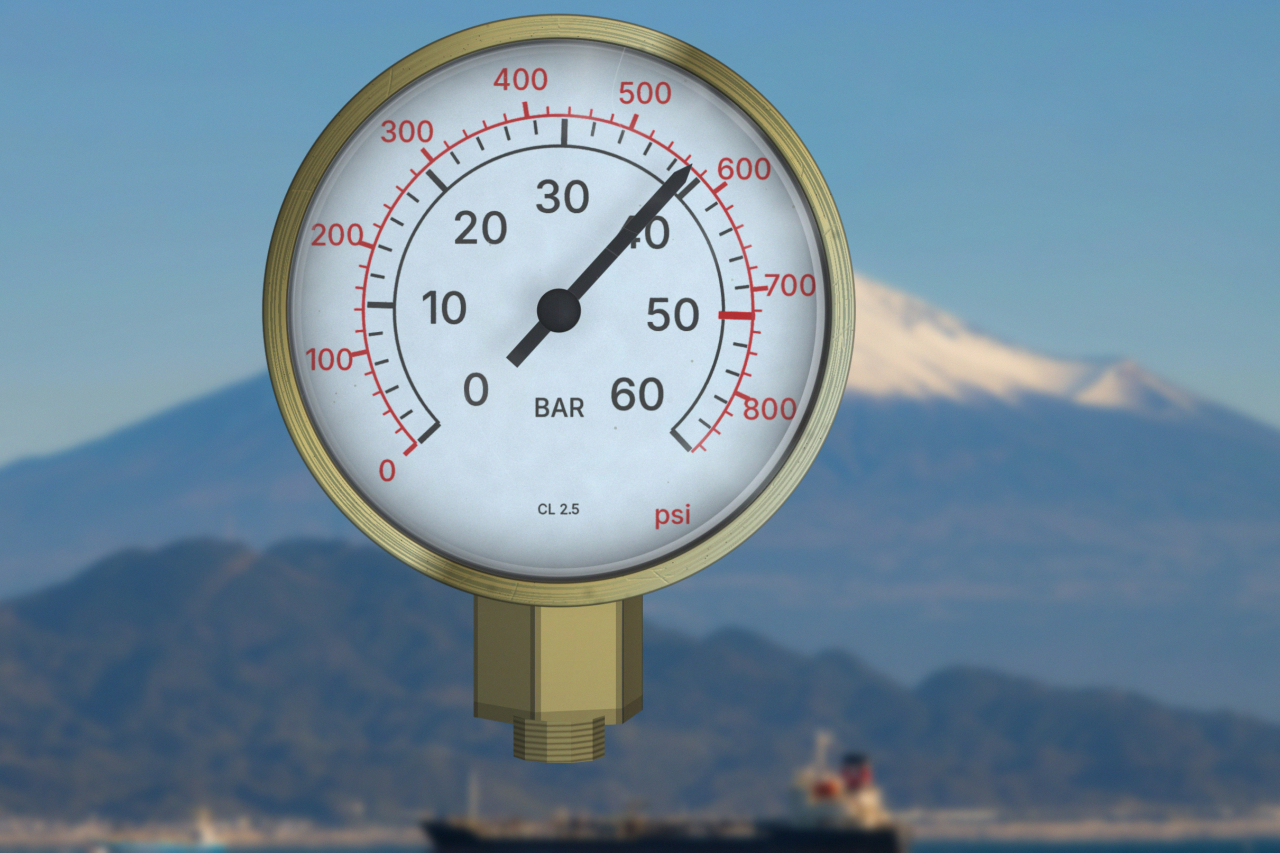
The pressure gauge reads 39 bar
